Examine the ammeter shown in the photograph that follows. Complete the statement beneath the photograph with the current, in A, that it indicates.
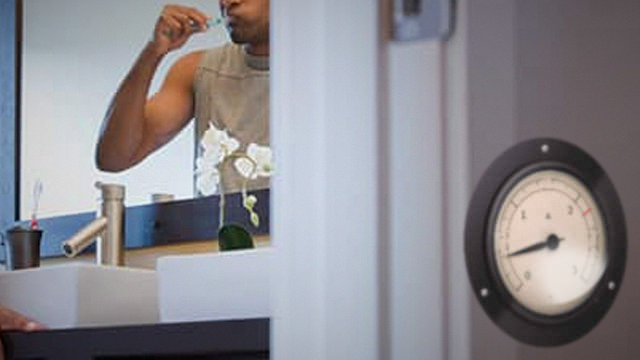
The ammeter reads 0.4 A
